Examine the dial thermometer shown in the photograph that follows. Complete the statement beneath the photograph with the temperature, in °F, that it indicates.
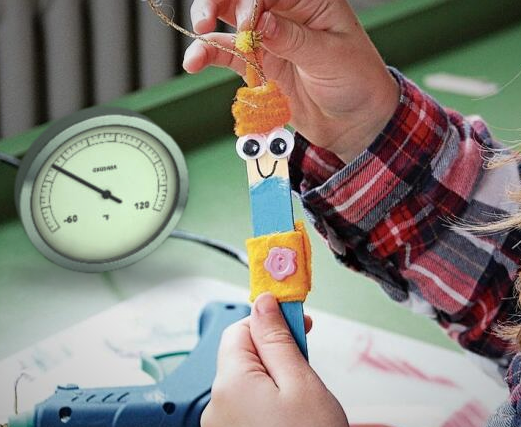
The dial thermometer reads -8 °F
